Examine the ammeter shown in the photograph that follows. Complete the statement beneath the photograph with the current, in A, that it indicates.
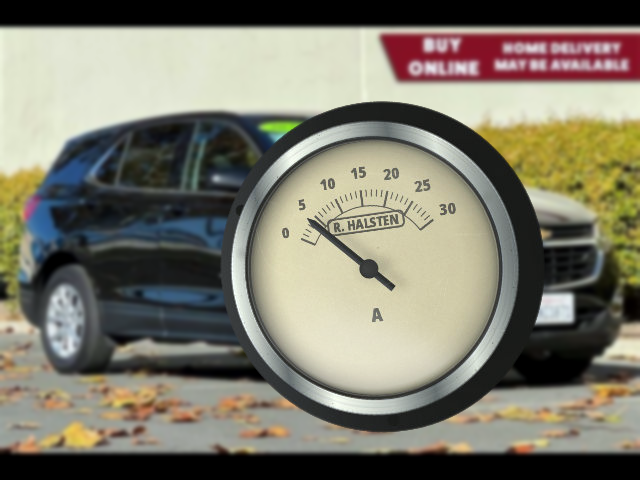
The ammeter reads 4 A
